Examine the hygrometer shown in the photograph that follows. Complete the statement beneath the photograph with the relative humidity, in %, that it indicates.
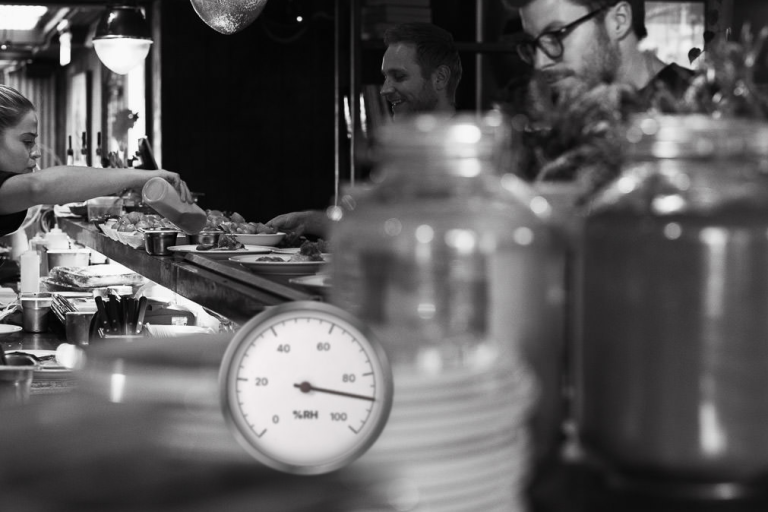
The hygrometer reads 88 %
